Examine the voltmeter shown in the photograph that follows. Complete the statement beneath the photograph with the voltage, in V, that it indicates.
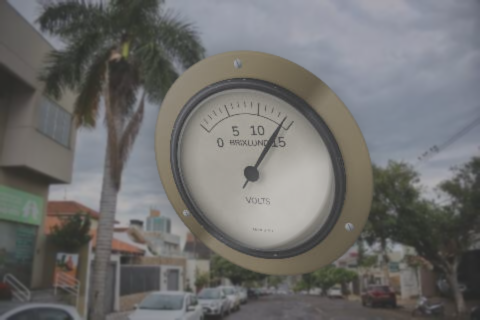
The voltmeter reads 14 V
